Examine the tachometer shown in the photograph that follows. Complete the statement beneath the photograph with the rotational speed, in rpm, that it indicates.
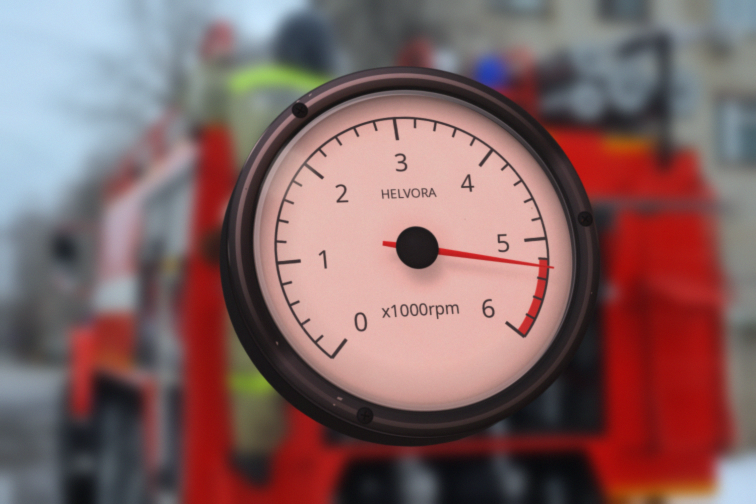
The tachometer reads 5300 rpm
